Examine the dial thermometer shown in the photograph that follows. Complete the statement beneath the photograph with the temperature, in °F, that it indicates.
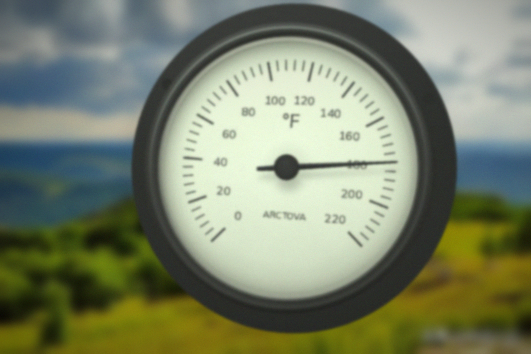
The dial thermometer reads 180 °F
